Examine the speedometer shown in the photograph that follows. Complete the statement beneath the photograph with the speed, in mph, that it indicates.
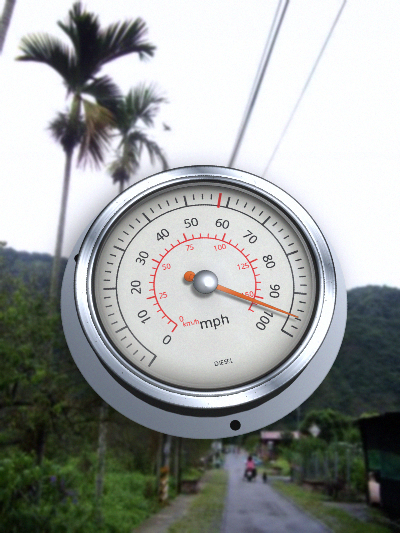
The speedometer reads 96 mph
